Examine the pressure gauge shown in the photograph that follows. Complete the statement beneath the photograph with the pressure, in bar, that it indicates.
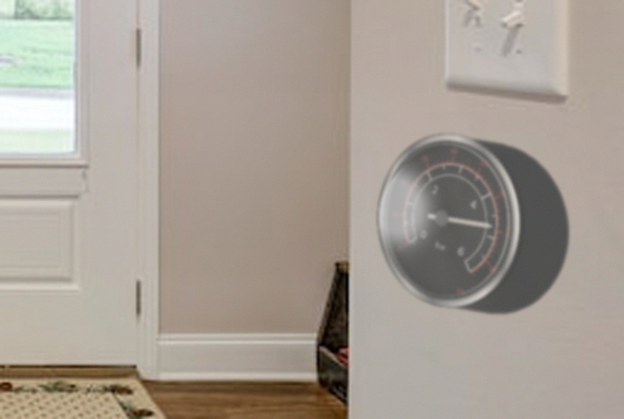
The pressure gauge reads 4.75 bar
